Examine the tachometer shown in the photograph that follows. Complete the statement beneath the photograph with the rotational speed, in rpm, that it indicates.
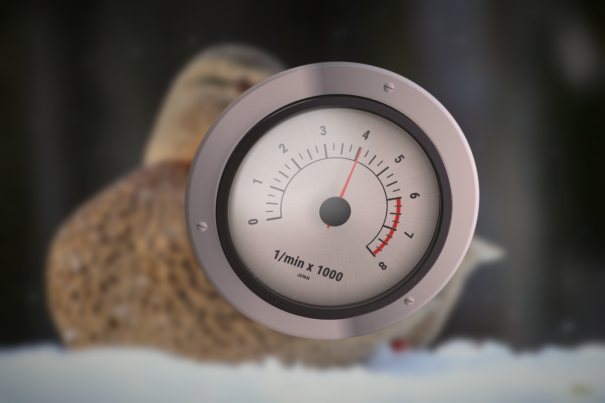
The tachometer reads 4000 rpm
